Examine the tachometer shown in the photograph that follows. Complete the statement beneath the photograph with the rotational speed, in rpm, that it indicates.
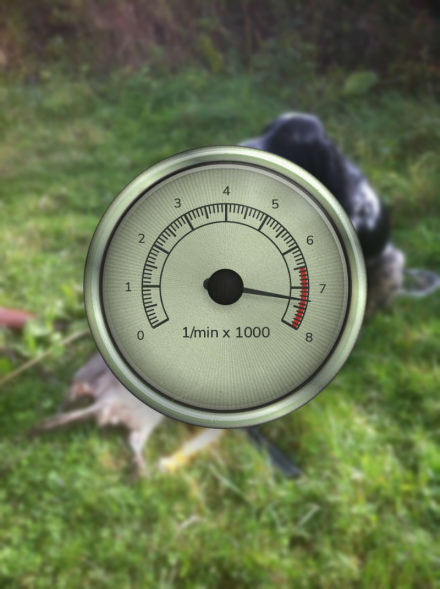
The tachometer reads 7300 rpm
